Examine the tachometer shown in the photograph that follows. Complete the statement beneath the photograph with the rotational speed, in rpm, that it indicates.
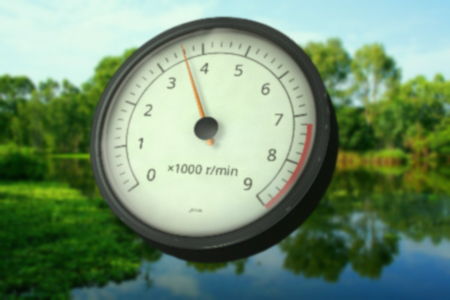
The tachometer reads 3600 rpm
